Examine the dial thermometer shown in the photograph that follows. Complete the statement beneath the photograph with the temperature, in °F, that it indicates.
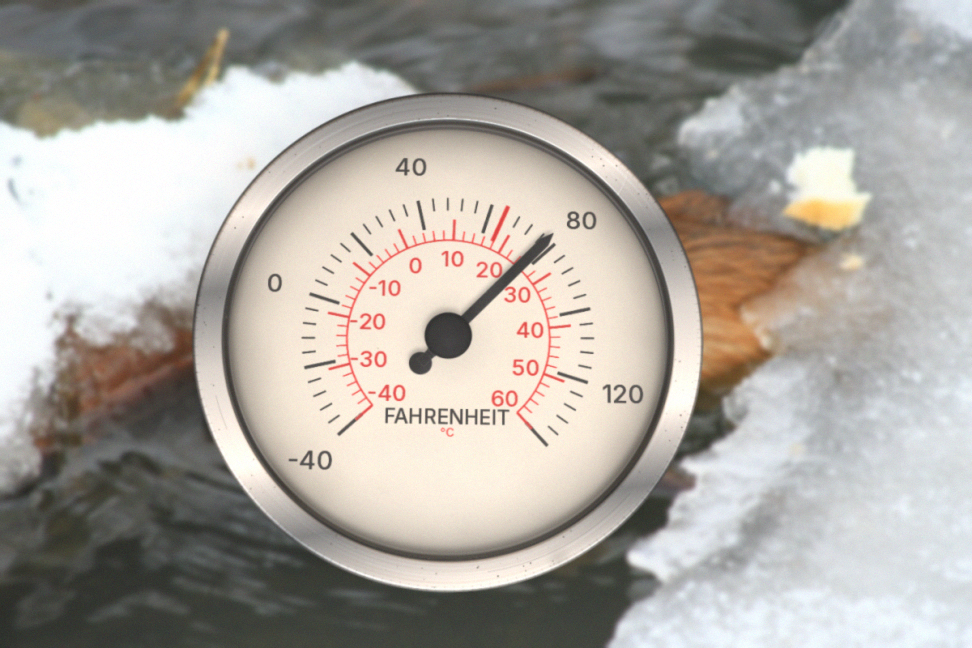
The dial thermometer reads 78 °F
